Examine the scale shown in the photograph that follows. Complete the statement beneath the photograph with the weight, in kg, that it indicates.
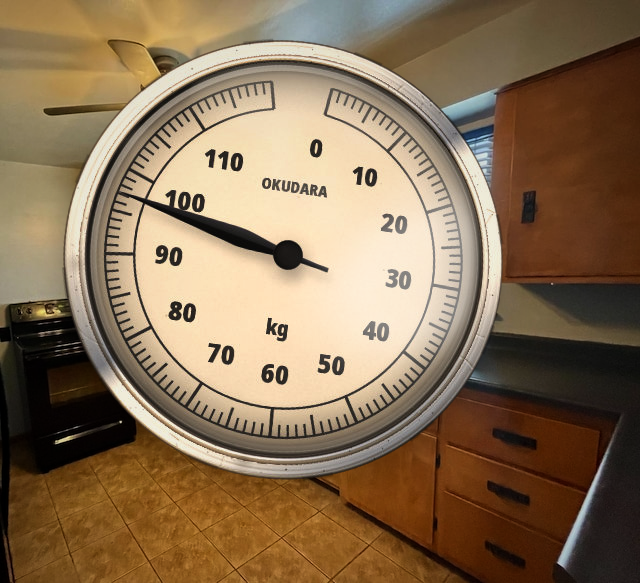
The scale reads 97 kg
